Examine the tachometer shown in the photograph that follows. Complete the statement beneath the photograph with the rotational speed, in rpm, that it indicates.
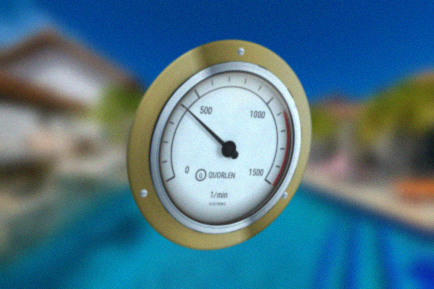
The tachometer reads 400 rpm
